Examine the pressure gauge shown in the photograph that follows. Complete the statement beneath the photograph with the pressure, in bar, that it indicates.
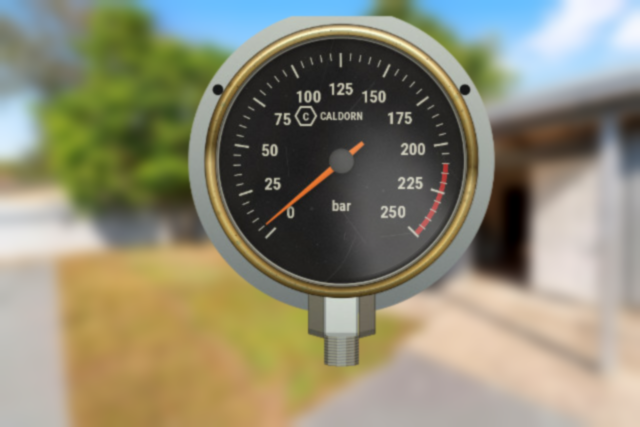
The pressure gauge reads 5 bar
